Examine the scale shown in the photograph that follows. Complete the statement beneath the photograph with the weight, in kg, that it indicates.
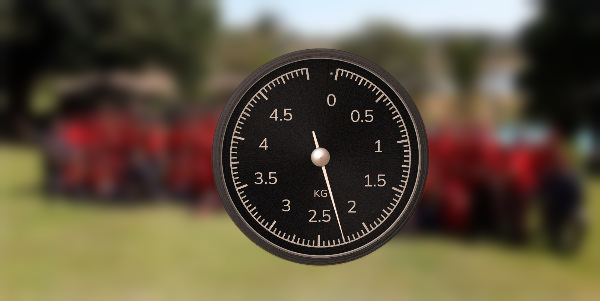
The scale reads 2.25 kg
